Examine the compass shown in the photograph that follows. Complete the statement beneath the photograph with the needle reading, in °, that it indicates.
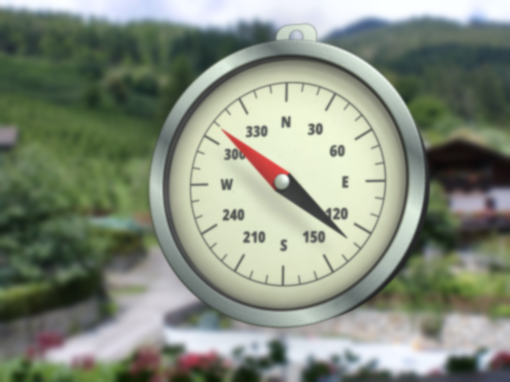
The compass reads 310 °
